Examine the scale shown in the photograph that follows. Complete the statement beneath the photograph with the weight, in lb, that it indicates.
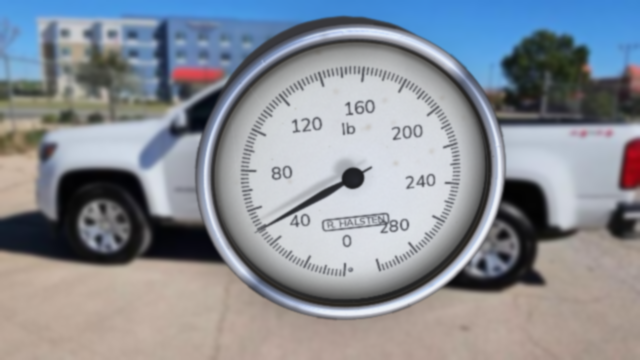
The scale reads 50 lb
